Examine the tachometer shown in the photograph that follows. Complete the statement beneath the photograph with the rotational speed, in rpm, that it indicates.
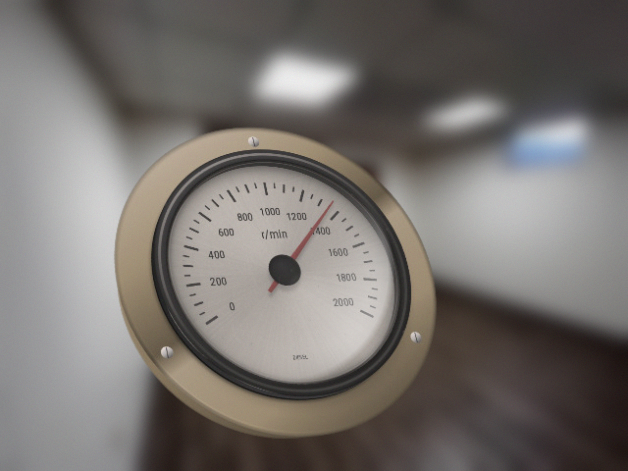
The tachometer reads 1350 rpm
